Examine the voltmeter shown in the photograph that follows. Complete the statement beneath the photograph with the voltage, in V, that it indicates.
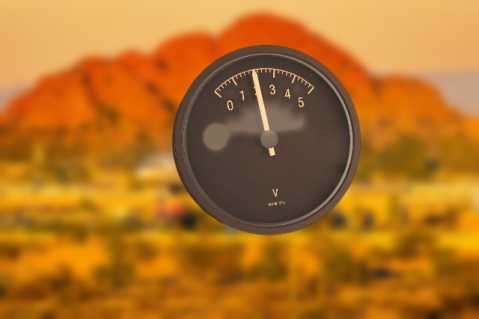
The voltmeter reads 2 V
